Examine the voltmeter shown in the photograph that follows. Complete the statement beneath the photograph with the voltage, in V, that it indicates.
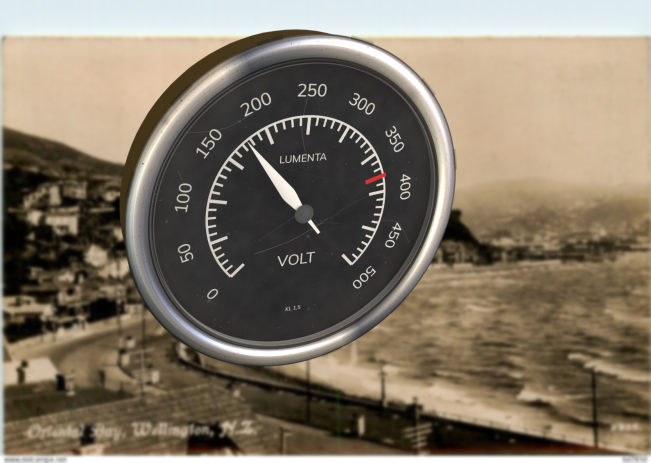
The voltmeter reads 175 V
